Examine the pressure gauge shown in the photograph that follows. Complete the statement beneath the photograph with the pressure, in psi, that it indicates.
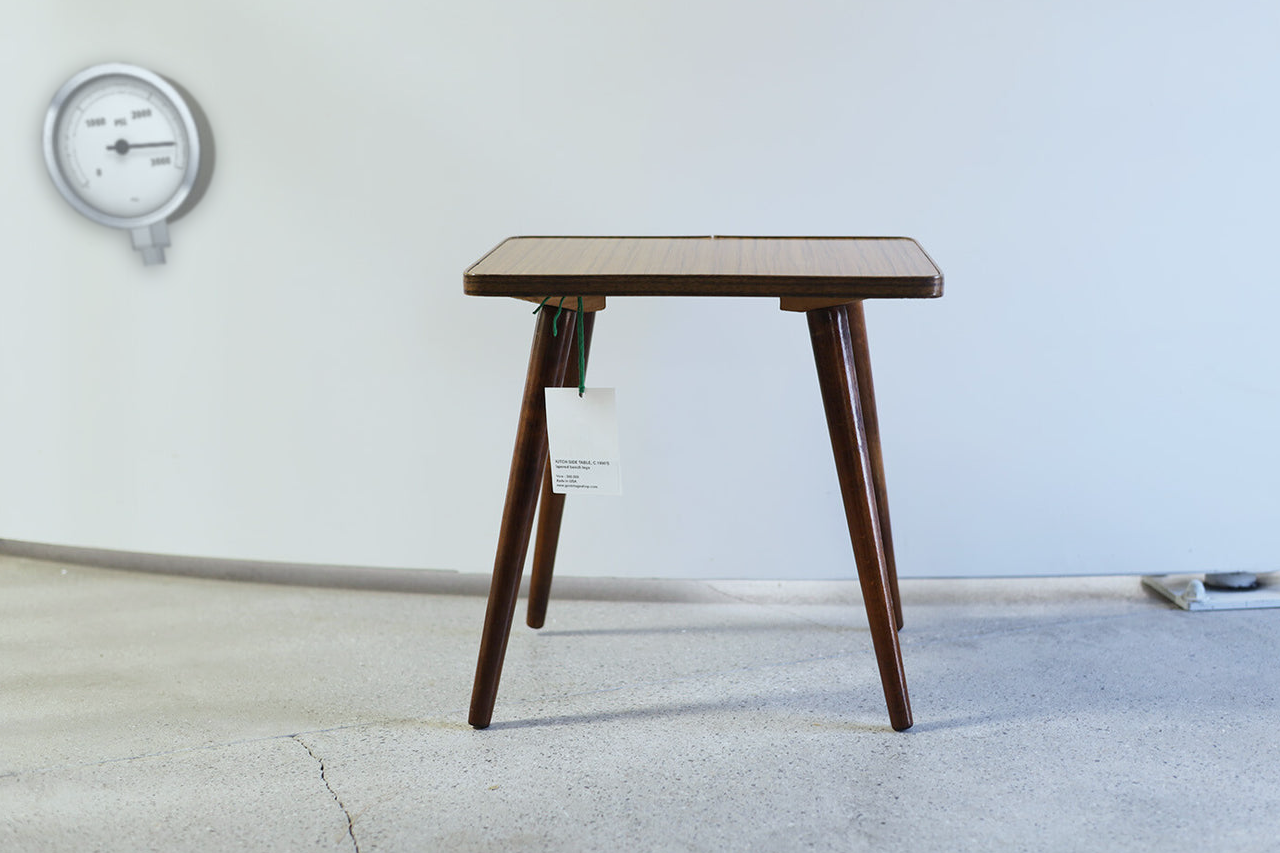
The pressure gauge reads 2700 psi
